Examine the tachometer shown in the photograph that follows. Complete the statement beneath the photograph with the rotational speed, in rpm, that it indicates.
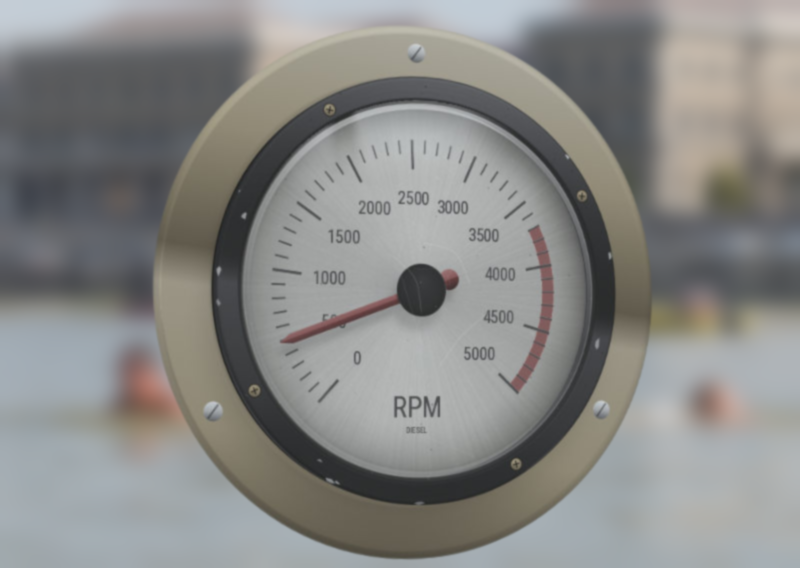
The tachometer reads 500 rpm
